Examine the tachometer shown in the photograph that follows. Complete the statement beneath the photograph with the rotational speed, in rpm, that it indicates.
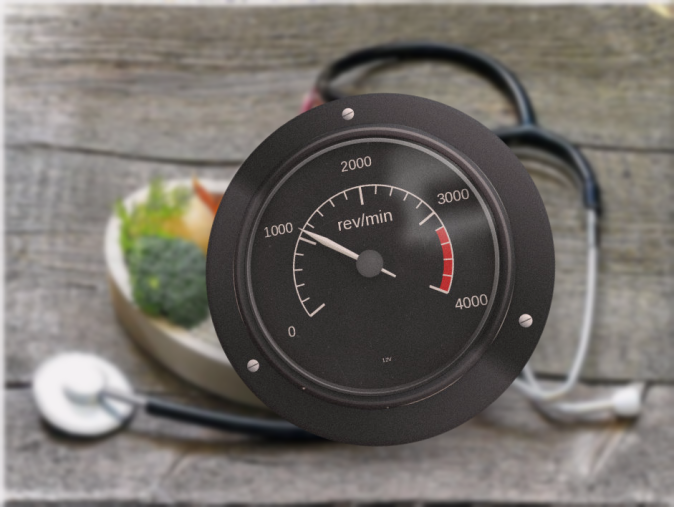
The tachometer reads 1100 rpm
